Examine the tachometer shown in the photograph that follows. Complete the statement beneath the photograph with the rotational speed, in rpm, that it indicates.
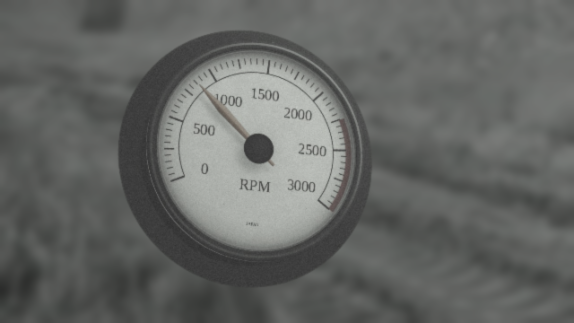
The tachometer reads 850 rpm
